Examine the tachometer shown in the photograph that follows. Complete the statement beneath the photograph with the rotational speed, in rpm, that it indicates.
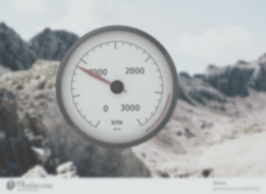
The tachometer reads 900 rpm
